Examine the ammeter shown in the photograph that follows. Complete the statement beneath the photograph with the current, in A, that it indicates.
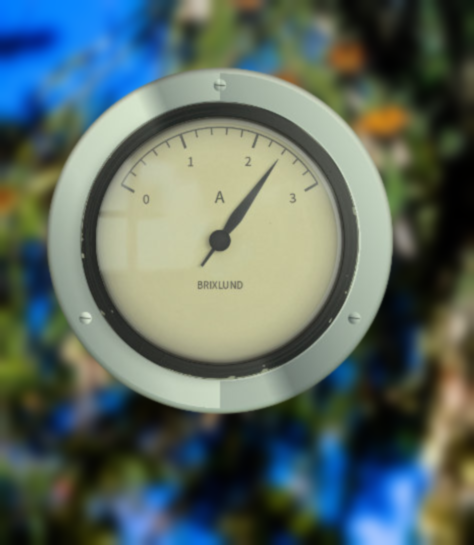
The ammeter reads 2.4 A
